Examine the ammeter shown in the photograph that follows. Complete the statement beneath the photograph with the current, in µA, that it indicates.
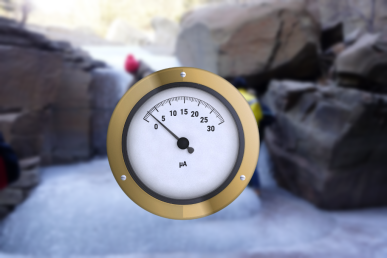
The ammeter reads 2.5 µA
